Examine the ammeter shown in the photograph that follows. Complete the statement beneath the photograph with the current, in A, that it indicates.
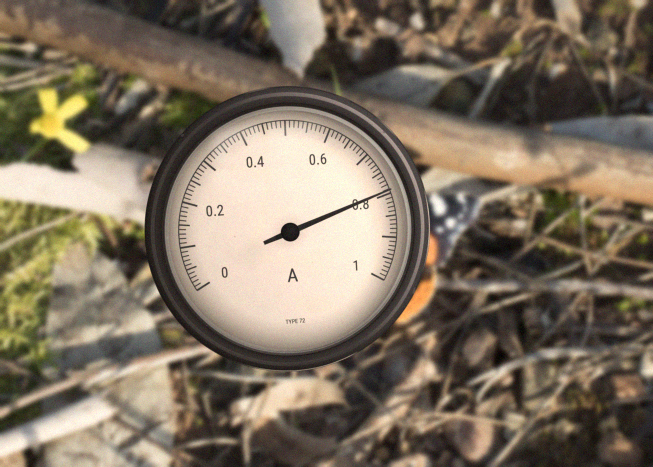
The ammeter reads 0.79 A
